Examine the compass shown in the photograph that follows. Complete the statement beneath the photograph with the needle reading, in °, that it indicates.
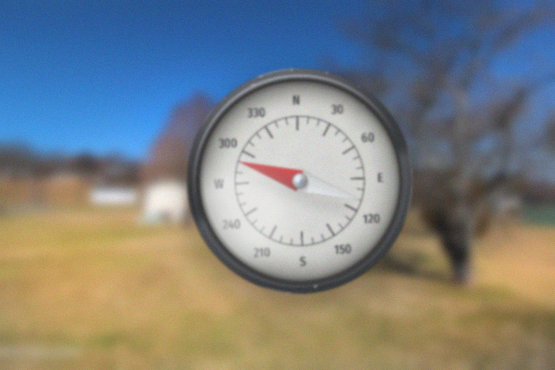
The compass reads 290 °
